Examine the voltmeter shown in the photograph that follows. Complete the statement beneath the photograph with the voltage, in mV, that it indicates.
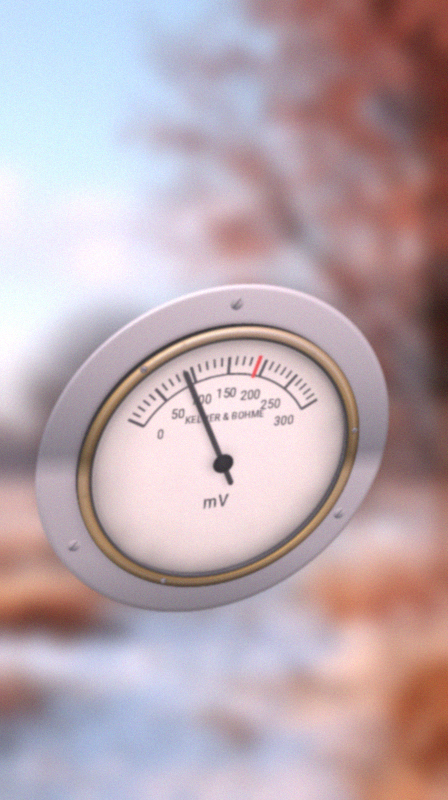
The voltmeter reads 90 mV
